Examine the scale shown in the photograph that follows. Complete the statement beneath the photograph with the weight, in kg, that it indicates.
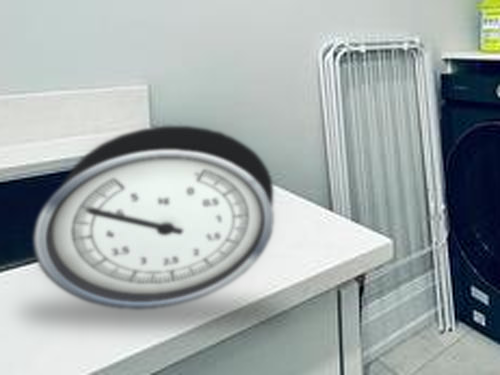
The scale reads 4.5 kg
